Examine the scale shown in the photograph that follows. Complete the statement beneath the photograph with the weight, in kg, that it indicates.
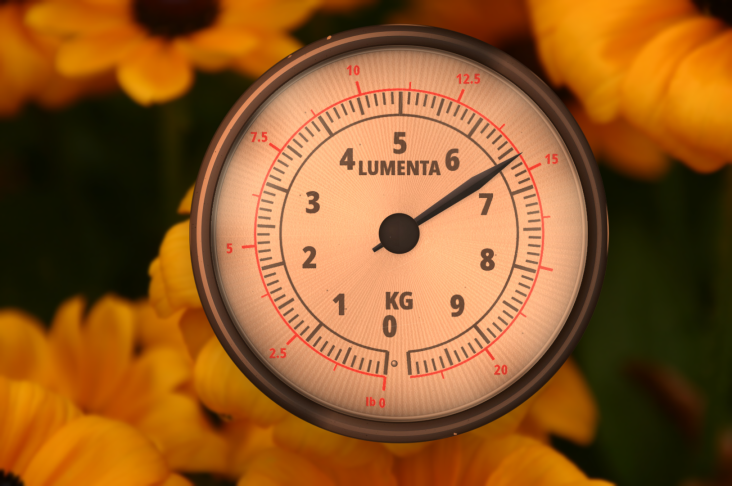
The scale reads 6.6 kg
